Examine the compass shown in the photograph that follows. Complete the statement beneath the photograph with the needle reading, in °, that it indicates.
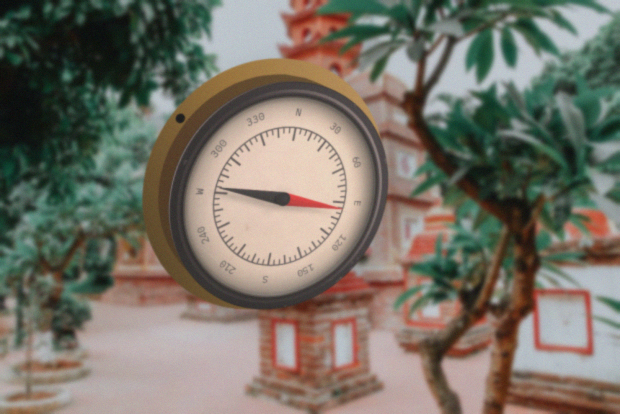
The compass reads 95 °
